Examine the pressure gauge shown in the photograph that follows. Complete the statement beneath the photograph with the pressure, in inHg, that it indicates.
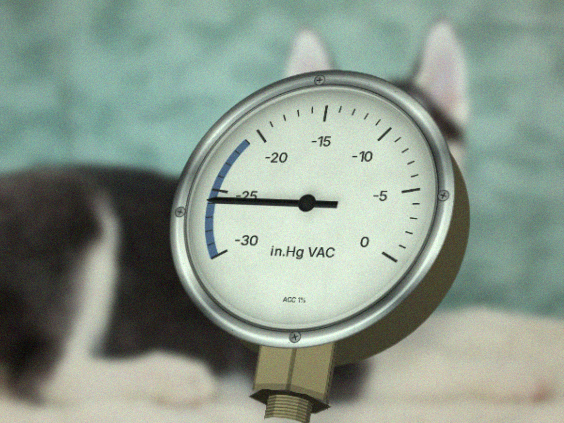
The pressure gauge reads -26 inHg
